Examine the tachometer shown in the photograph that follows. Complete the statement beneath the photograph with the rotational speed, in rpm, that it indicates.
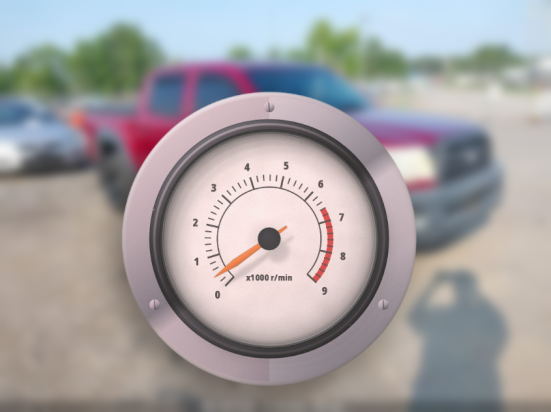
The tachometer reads 400 rpm
